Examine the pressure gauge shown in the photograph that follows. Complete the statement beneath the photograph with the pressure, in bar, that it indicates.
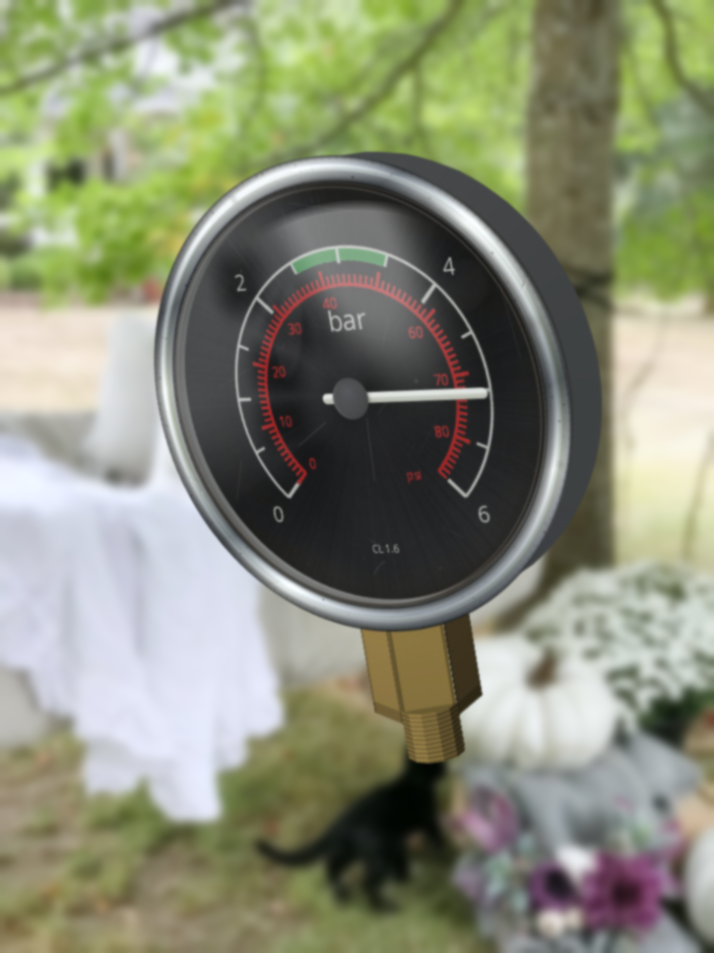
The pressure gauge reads 5 bar
